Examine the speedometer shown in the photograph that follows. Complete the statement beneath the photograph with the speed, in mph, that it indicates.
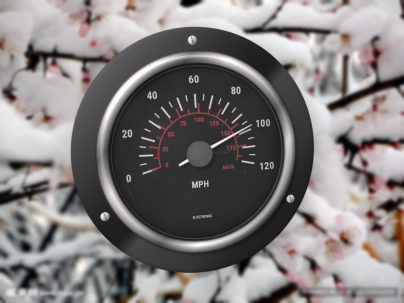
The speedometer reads 97.5 mph
